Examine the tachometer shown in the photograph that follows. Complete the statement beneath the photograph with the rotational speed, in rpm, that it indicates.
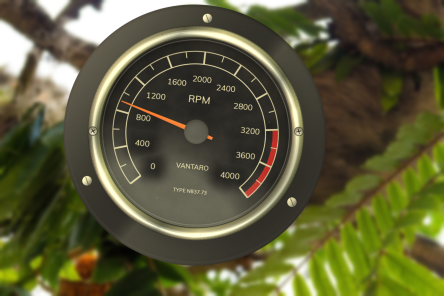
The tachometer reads 900 rpm
